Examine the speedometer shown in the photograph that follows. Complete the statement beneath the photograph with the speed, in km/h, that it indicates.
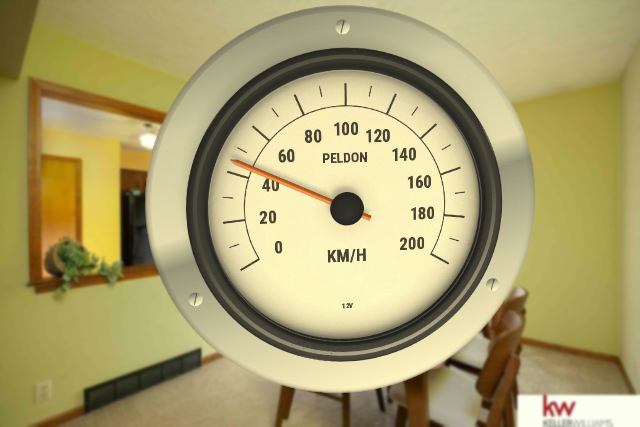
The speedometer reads 45 km/h
